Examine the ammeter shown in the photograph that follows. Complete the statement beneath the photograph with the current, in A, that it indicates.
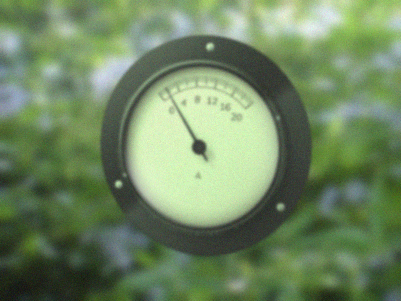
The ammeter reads 2 A
